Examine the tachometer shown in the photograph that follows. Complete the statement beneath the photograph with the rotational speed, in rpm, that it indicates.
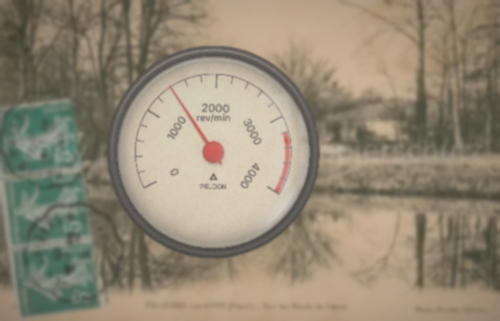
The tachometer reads 1400 rpm
